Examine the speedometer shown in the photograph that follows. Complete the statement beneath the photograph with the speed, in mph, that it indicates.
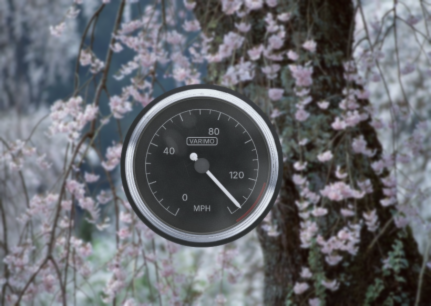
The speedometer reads 135 mph
